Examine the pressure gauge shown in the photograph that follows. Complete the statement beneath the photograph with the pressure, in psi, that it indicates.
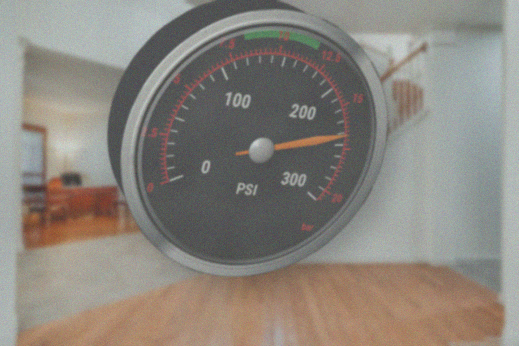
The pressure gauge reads 240 psi
